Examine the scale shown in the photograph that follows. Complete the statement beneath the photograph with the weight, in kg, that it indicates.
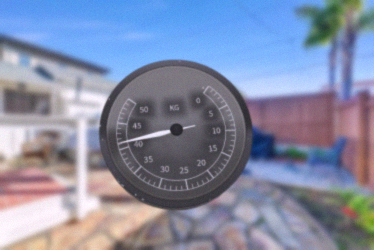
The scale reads 41 kg
